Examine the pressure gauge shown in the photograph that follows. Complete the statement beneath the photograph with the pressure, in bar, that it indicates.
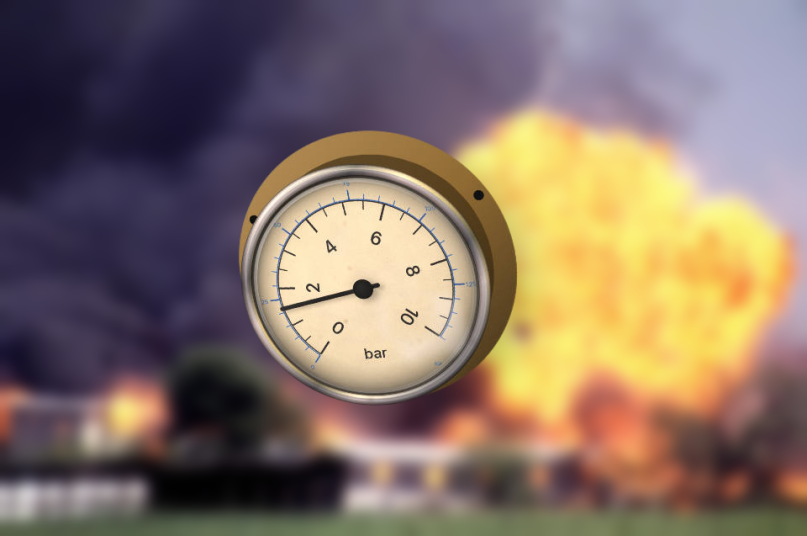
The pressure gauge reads 1.5 bar
